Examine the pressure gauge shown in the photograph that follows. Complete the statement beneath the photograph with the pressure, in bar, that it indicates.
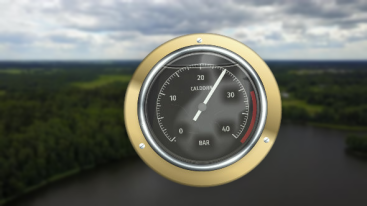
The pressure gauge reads 25 bar
